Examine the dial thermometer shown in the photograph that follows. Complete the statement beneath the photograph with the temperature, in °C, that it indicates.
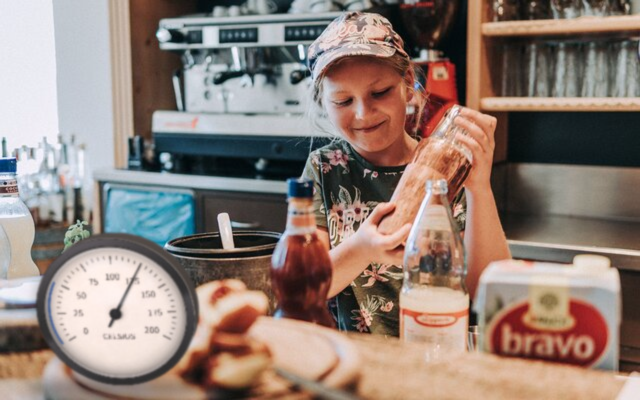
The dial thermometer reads 125 °C
